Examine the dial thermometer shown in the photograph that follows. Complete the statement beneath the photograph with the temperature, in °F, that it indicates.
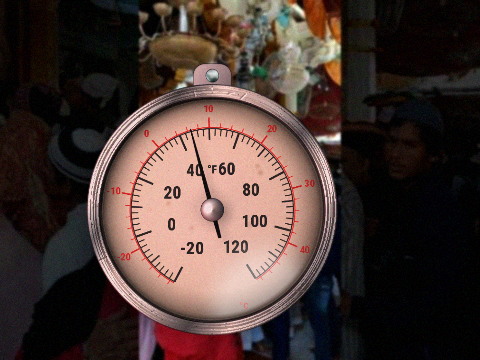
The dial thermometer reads 44 °F
